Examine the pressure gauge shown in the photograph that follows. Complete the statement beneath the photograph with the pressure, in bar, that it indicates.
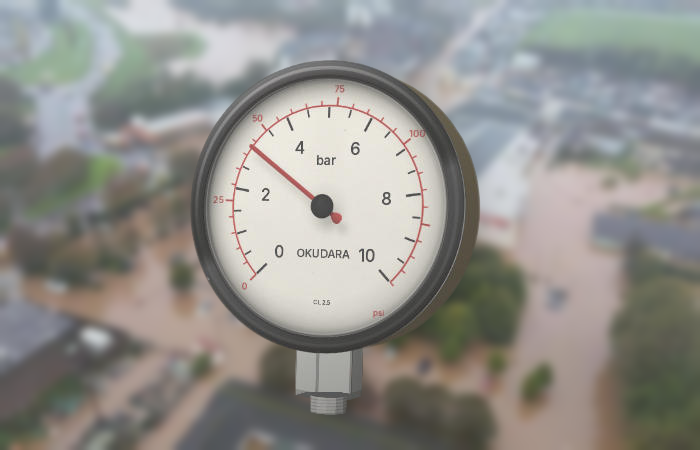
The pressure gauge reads 3 bar
